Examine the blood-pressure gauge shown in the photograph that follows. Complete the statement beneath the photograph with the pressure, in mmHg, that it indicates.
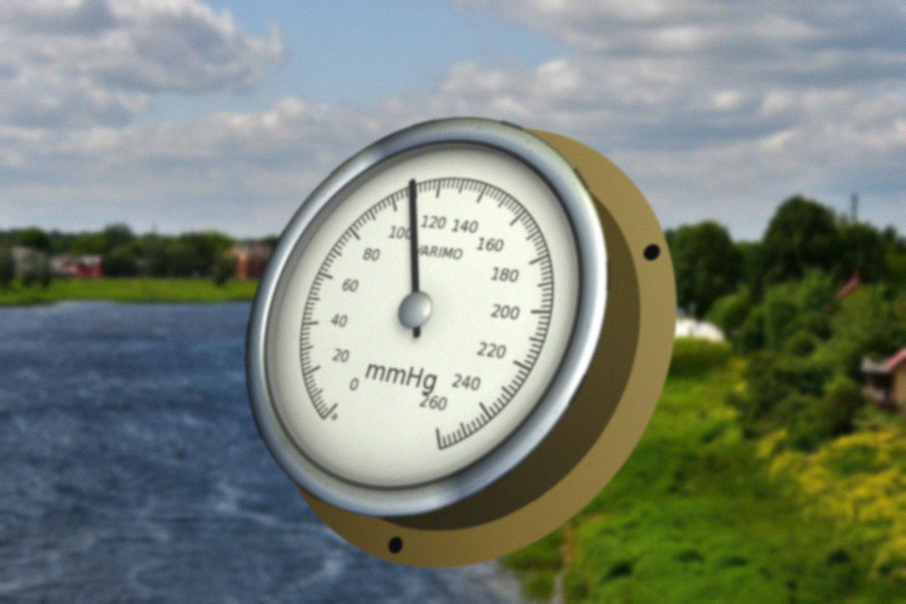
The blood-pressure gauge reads 110 mmHg
